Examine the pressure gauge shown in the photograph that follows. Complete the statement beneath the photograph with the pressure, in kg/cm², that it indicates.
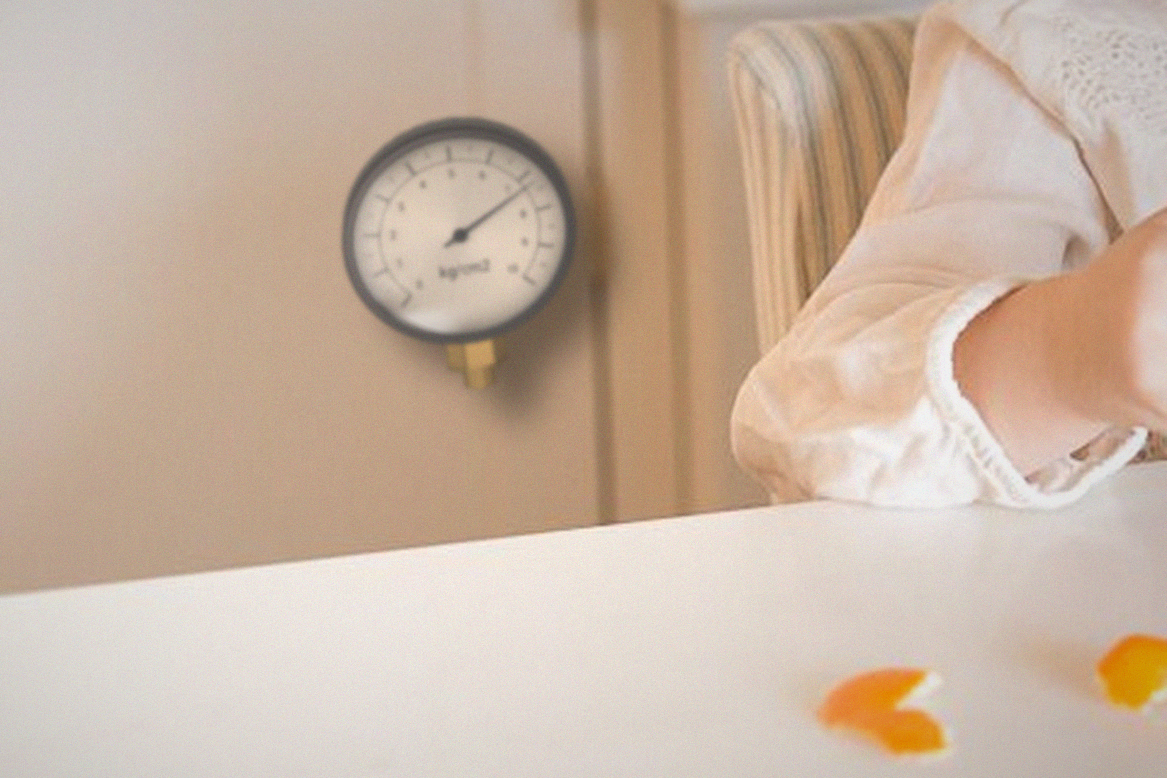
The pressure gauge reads 7.25 kg/cm²
